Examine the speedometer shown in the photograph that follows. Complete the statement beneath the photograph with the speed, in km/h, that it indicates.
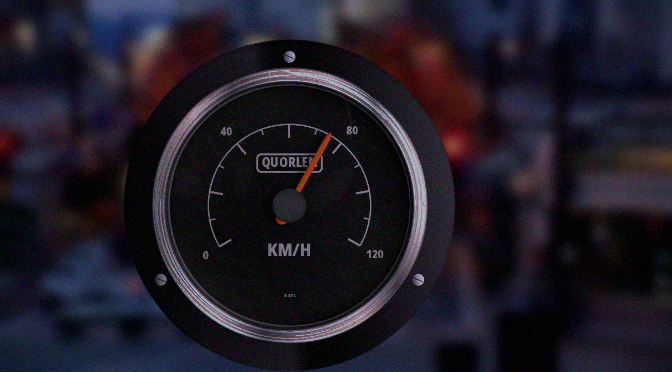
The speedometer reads 75 km/h
